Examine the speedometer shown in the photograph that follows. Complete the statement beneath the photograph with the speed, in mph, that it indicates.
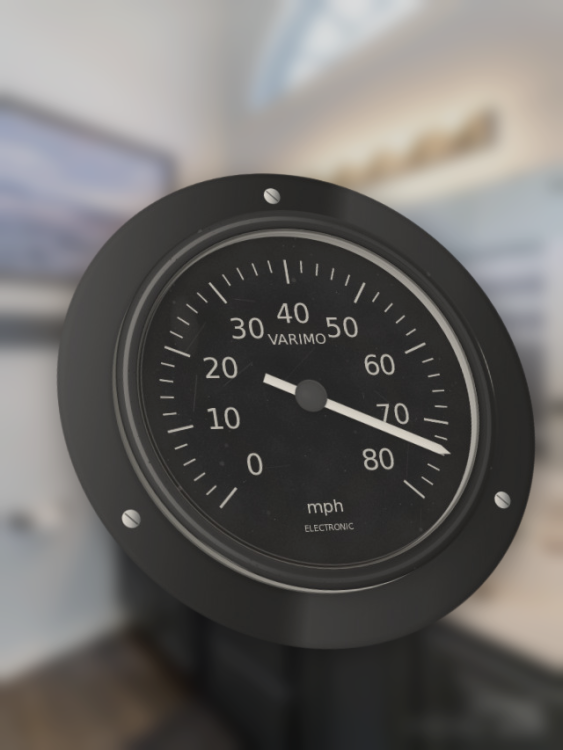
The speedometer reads 74 mph
